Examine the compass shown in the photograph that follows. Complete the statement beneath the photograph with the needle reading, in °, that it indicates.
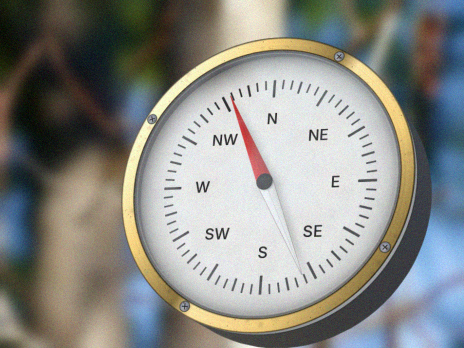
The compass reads 335 °
